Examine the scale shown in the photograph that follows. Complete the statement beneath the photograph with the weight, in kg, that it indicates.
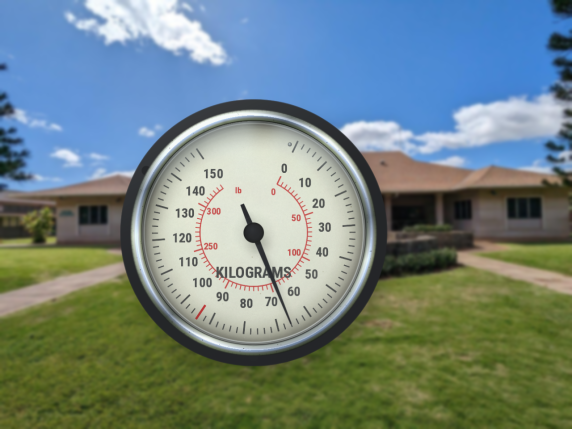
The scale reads 66 kg
